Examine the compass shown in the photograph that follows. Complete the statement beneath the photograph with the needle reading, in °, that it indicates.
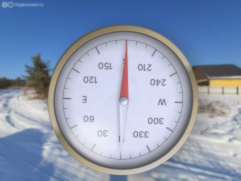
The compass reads 180 °
